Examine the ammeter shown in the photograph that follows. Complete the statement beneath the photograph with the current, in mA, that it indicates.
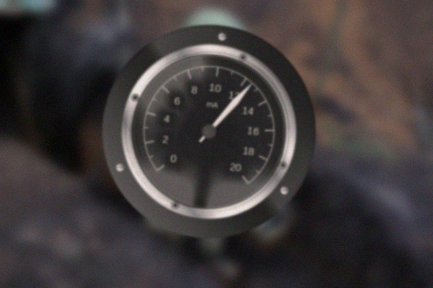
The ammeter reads 12.5 mA
